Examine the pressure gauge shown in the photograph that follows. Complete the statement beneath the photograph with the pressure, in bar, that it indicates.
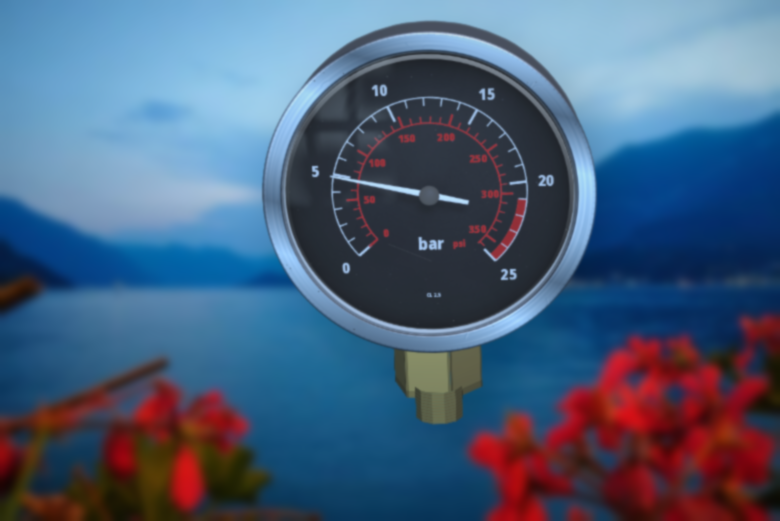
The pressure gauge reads 5 bar
